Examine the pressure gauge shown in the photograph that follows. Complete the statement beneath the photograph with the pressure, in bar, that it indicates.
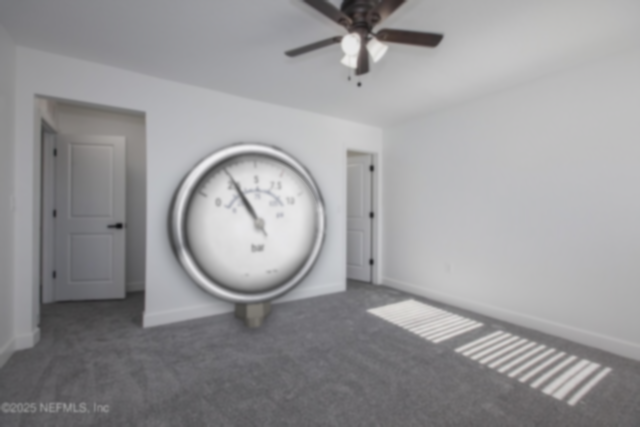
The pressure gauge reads 2.5 bar
